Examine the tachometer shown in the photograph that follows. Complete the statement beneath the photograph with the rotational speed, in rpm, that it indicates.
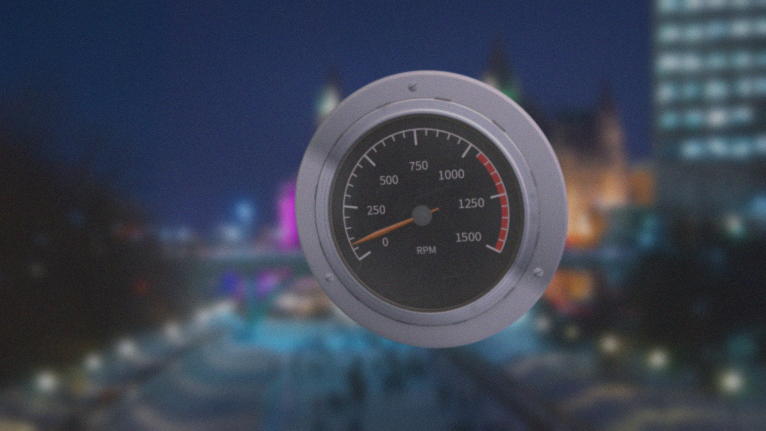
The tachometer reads 75 rpm
